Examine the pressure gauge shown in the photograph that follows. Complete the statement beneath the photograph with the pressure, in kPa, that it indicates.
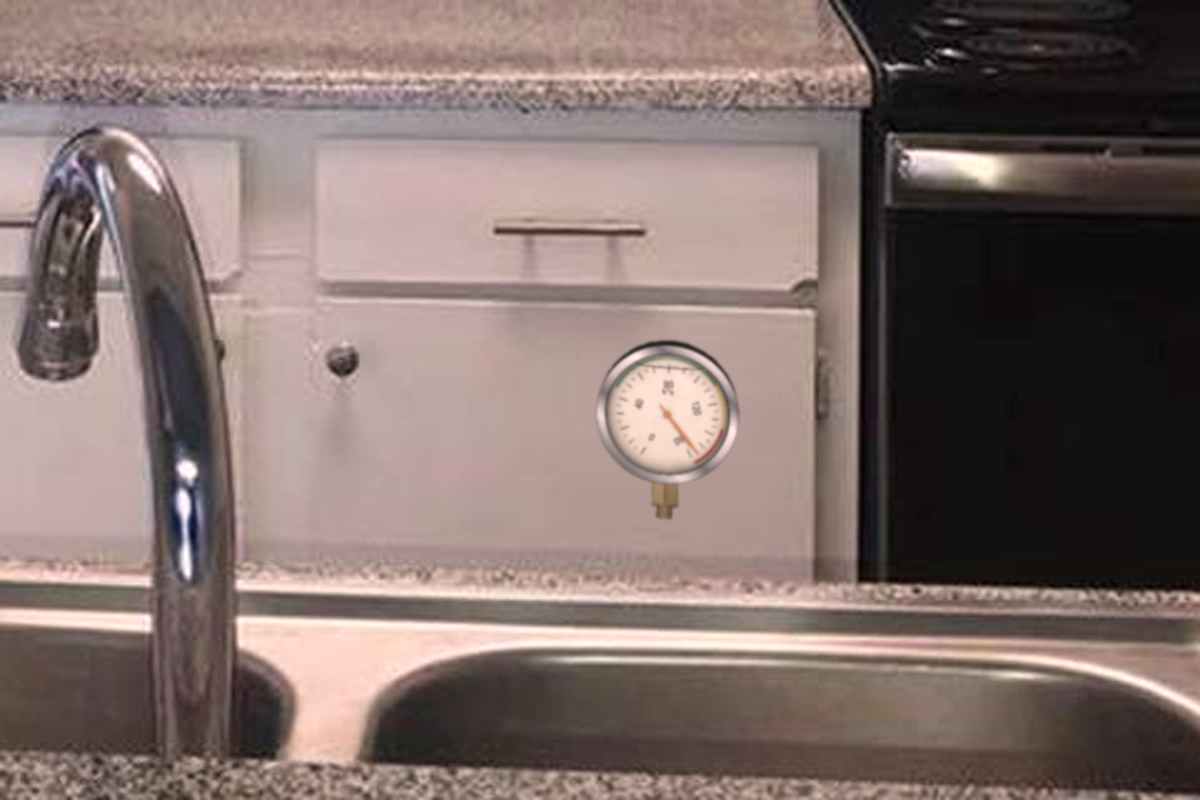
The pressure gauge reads 155 kPa
